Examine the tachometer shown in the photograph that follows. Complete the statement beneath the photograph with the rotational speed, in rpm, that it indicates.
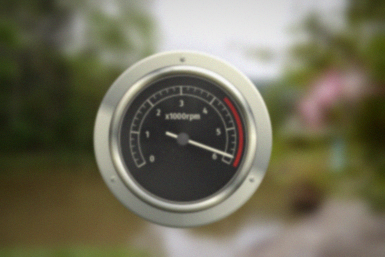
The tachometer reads 5800 rpm
